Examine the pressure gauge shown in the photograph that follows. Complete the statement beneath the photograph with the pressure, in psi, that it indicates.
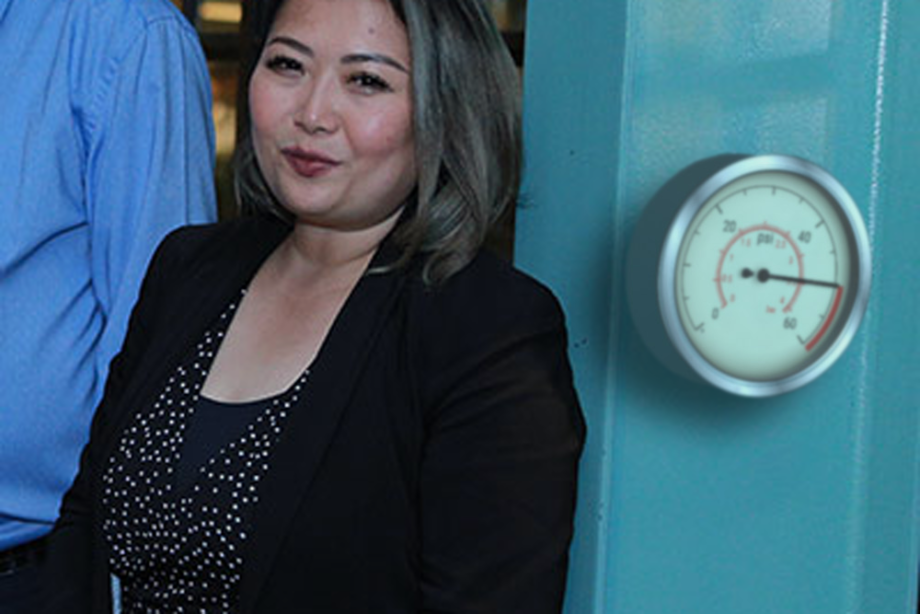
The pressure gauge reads 50 psi
